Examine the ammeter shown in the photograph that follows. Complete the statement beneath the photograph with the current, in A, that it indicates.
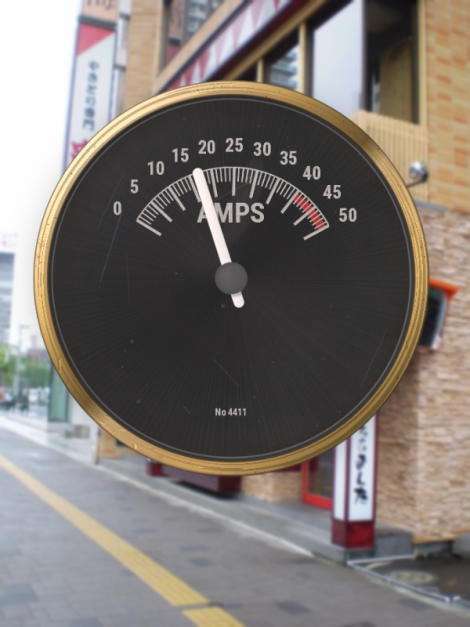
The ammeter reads 17 A
